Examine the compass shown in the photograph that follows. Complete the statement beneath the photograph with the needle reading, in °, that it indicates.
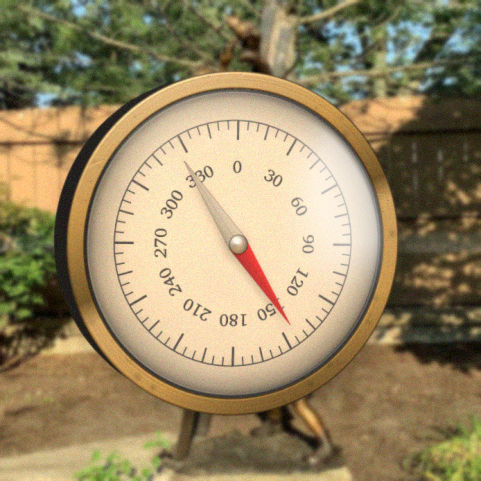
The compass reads 145 °
